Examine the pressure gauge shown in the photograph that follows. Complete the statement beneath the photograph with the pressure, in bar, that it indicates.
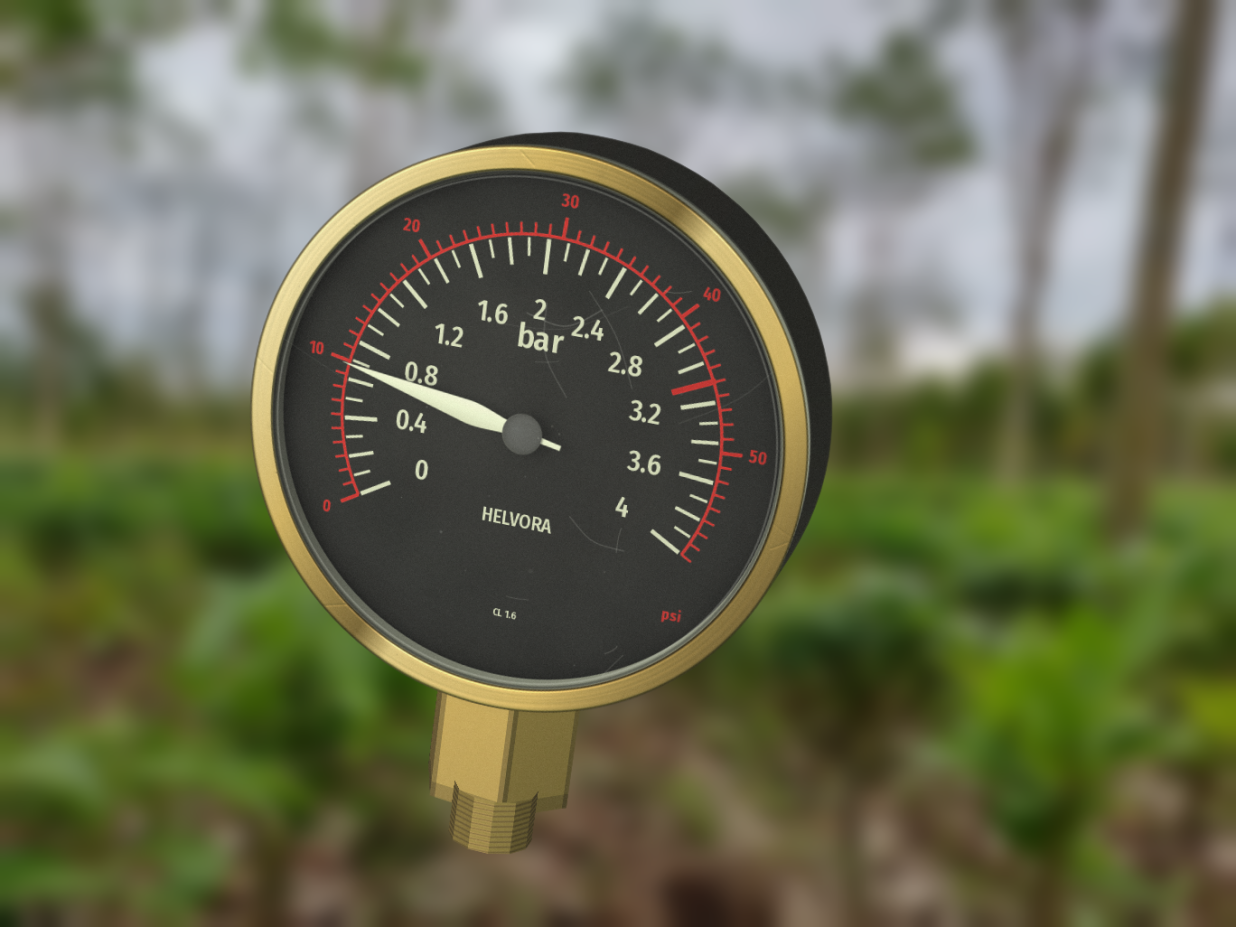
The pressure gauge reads 0.7 bar
